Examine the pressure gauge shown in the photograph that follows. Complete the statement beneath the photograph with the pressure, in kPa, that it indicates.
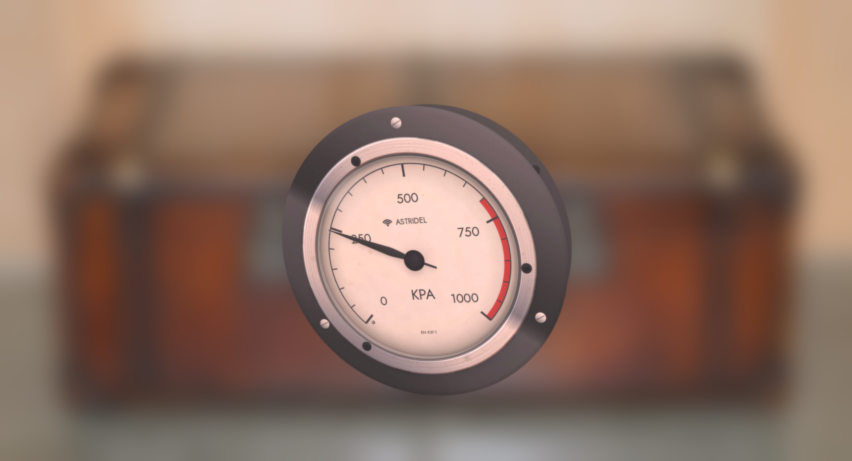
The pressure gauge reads 250 kPa
